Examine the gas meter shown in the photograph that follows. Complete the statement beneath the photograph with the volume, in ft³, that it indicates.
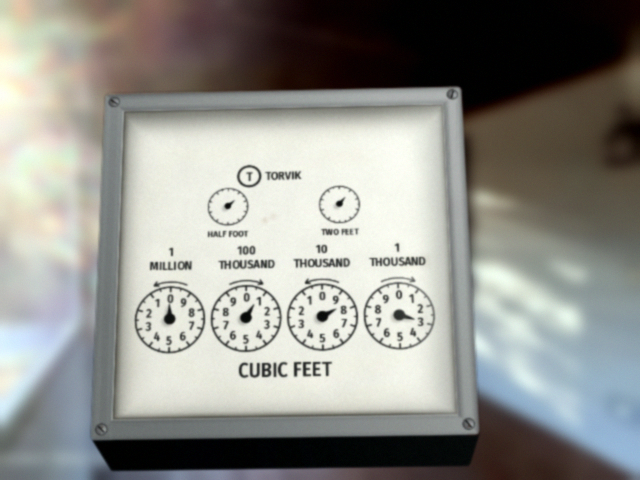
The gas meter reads 8300 ft³
